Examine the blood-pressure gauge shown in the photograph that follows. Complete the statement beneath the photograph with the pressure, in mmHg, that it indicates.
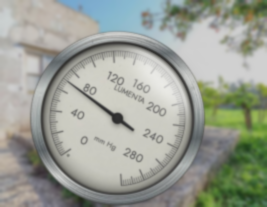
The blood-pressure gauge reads 70 mmHg
